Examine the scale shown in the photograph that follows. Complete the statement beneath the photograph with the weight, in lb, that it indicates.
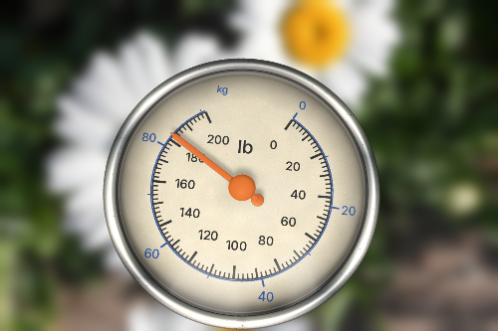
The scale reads 182 lb
